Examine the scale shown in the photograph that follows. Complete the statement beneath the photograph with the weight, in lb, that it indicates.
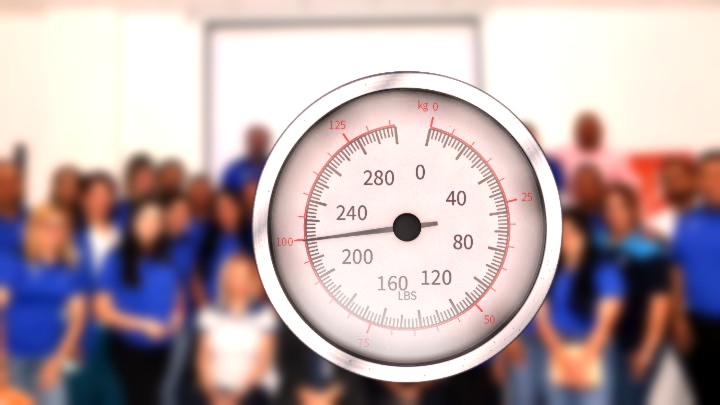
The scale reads 220 lb
